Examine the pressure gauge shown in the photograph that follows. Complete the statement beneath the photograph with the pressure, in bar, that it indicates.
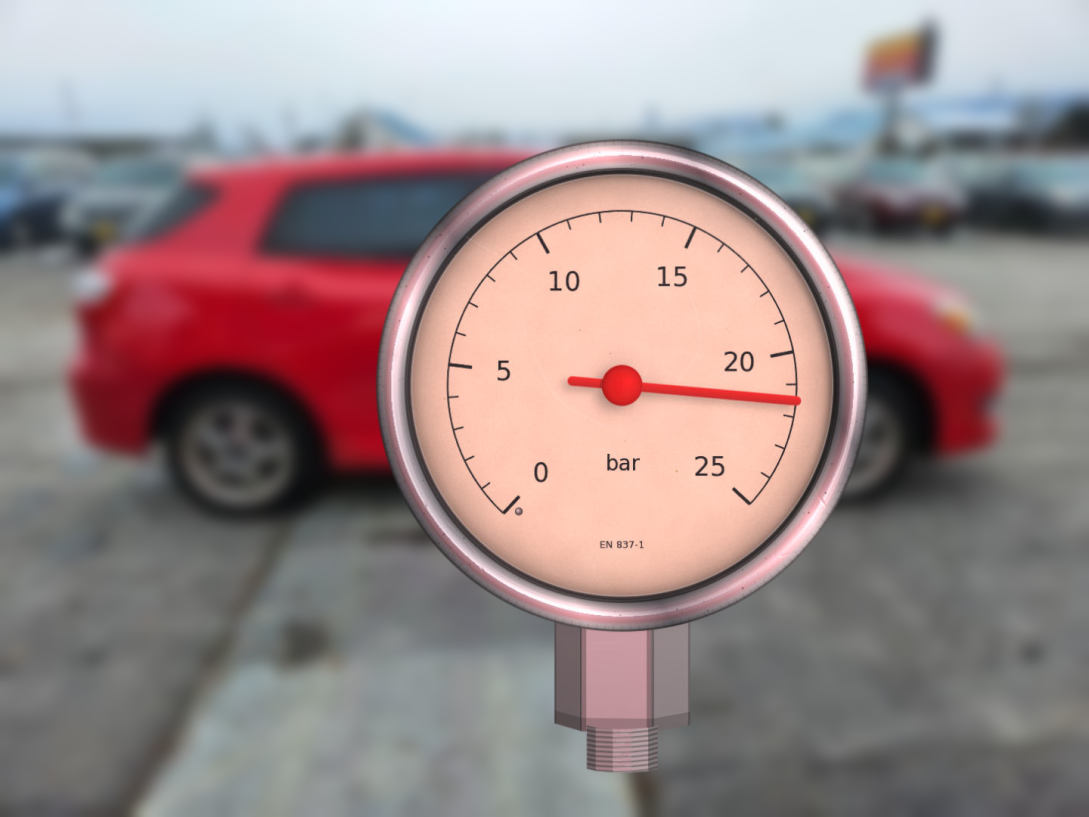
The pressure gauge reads 21.5 bar
